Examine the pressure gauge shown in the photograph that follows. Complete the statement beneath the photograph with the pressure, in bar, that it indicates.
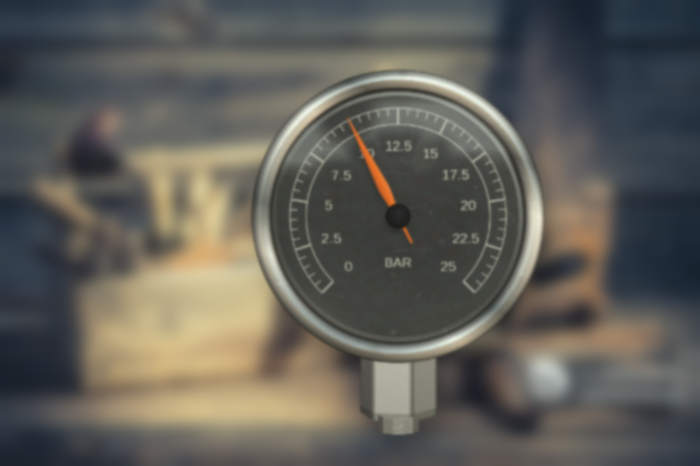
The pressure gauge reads 10 bar
